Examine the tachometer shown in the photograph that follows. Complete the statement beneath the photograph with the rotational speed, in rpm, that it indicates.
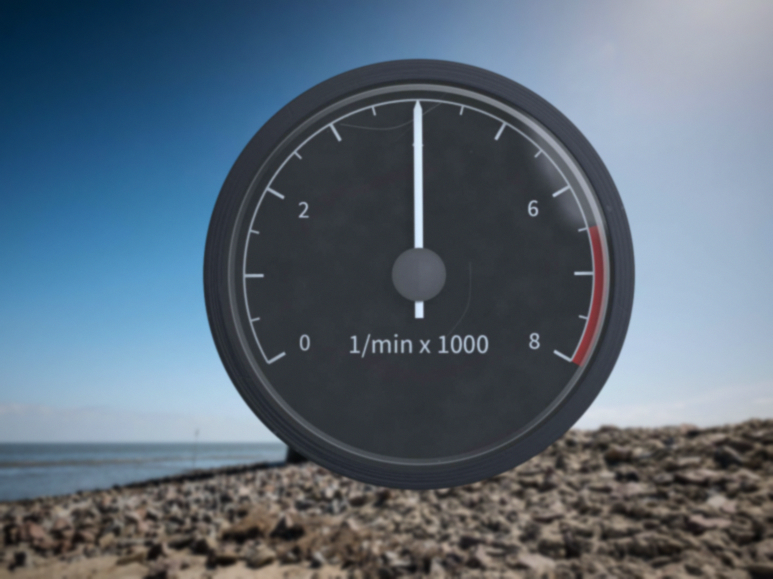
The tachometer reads 4000 rpm
